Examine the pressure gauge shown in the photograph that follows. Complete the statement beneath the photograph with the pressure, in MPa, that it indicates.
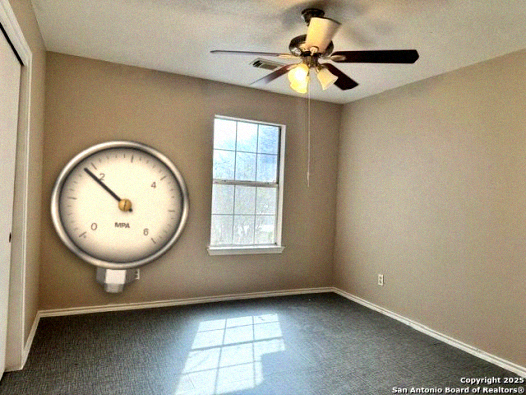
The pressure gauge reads 1.8 MPa
